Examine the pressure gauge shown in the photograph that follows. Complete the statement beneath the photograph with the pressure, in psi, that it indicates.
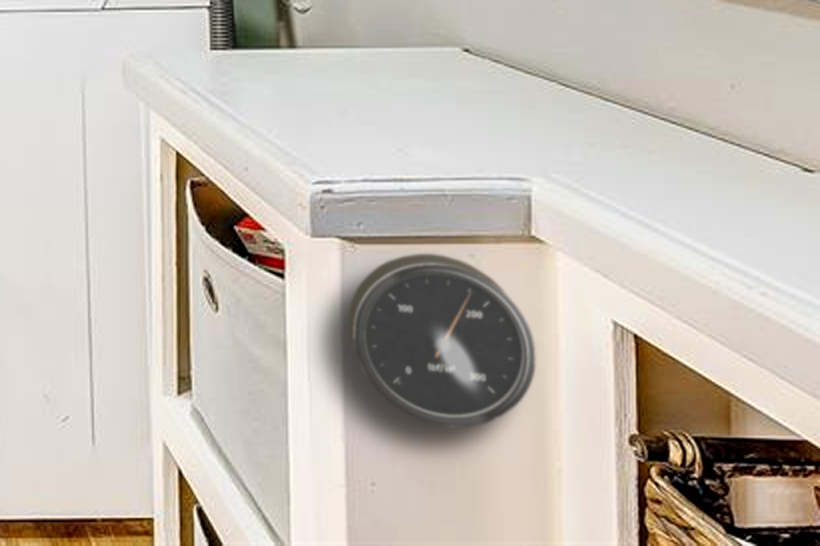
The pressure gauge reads 180 psi
